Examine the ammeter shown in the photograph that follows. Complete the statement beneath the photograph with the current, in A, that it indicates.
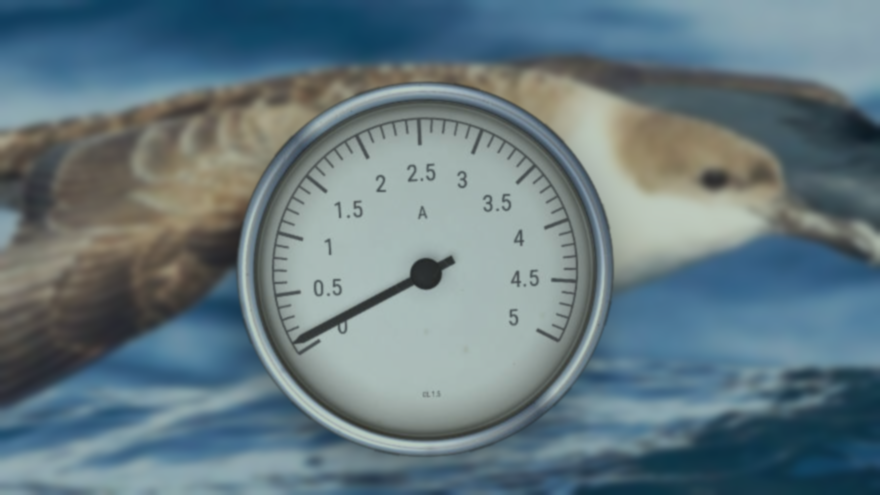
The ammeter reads 0.1 A
